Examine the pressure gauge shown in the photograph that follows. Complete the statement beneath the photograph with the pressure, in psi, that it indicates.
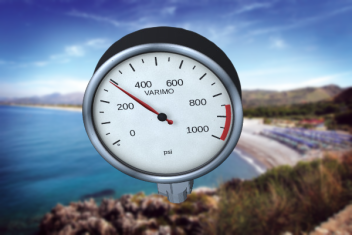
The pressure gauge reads 300 psi
